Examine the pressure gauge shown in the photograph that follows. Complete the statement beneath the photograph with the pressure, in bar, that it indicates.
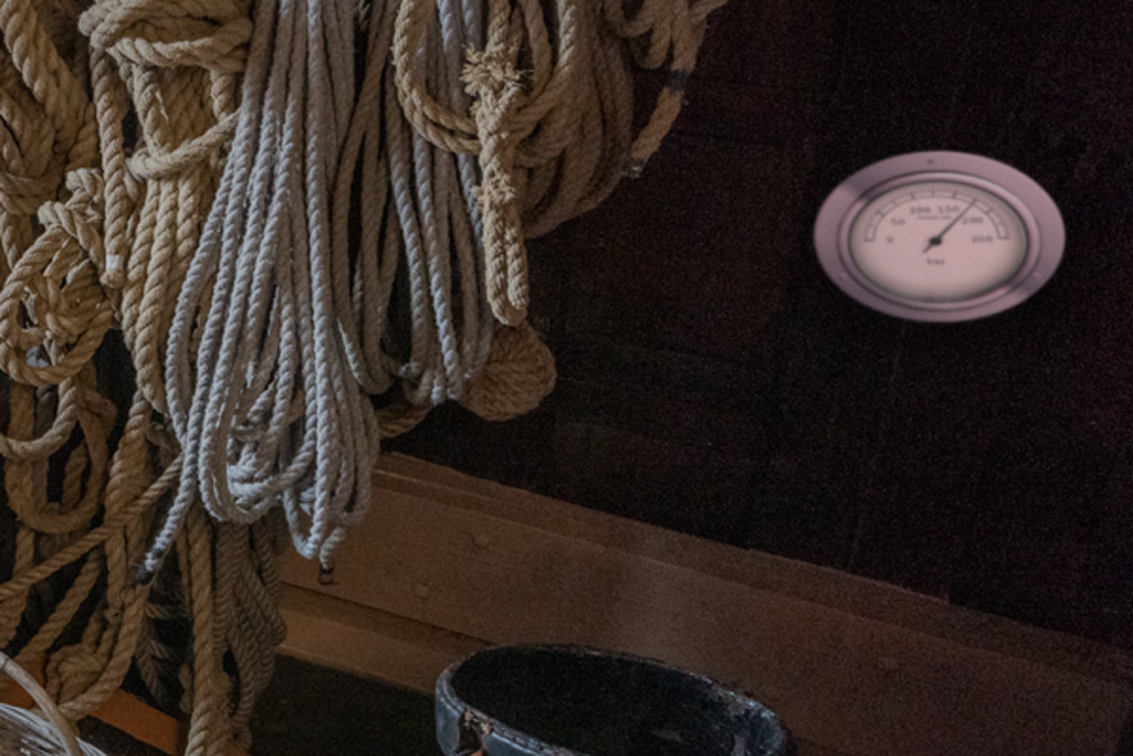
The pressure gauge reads 175 bar
